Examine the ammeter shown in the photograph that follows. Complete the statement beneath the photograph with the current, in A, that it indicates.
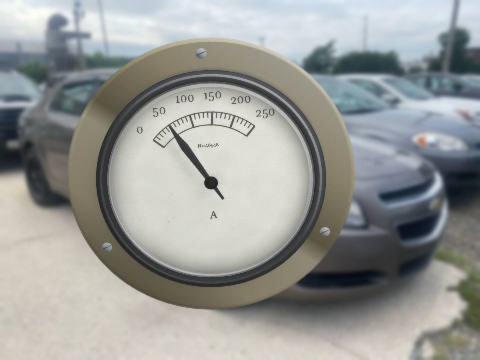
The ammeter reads 50 A
